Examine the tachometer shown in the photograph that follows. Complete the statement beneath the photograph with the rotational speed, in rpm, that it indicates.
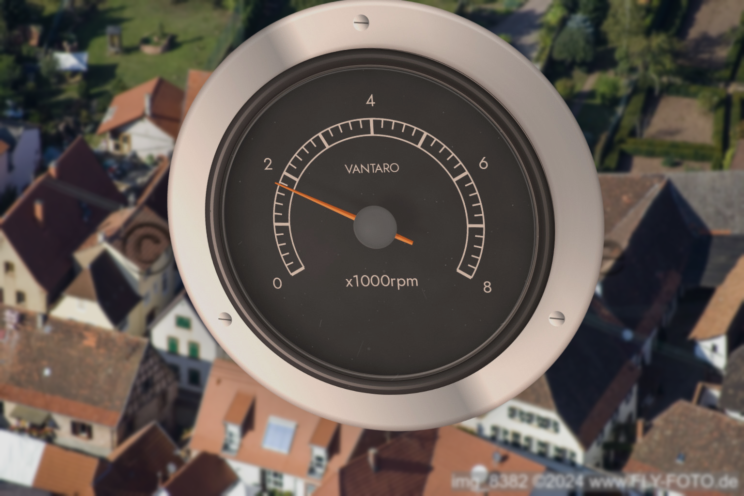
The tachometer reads 1800 rpm
